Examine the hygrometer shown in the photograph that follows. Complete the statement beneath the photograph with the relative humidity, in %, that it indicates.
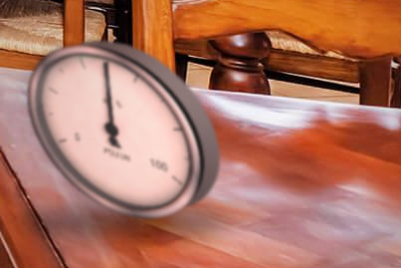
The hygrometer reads 50 %
